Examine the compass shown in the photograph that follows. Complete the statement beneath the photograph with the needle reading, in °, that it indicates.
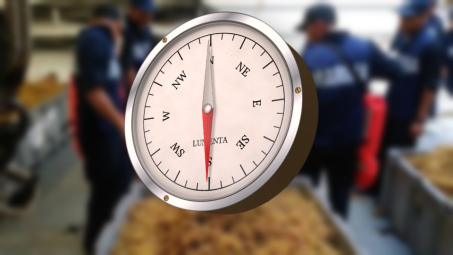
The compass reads 180 °
